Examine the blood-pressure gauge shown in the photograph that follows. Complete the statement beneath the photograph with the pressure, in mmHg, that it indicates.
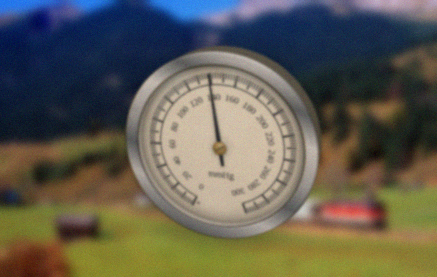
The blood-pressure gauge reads 140 mmHg
